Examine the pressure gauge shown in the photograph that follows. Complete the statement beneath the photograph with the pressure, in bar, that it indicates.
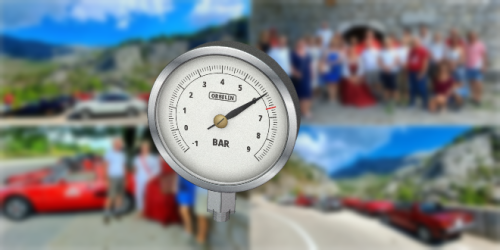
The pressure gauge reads 6 bar
